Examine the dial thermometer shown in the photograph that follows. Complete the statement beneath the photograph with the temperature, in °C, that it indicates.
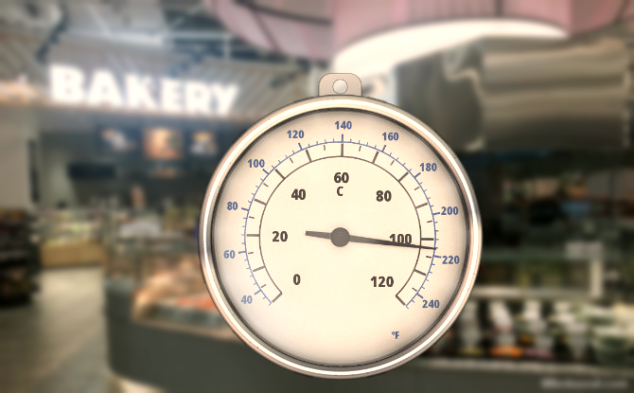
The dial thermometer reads 102.5 °C
